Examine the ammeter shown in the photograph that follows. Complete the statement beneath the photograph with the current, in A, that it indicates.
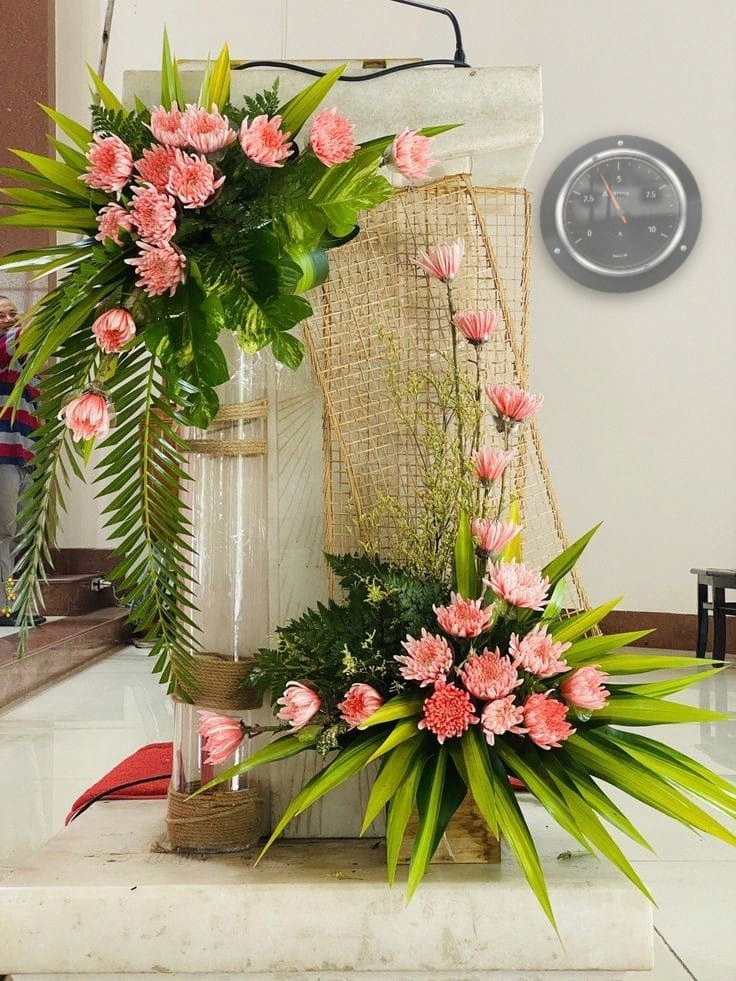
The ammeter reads 4 A
